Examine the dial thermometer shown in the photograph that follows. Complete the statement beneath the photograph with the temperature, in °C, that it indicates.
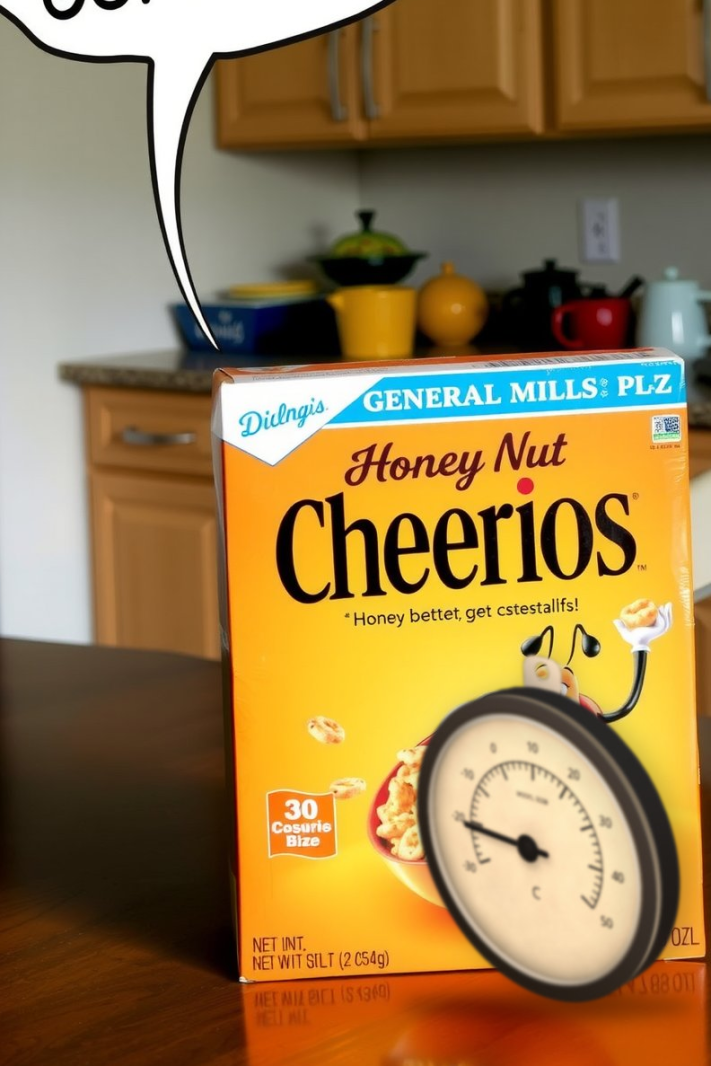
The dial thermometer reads -20 °C
